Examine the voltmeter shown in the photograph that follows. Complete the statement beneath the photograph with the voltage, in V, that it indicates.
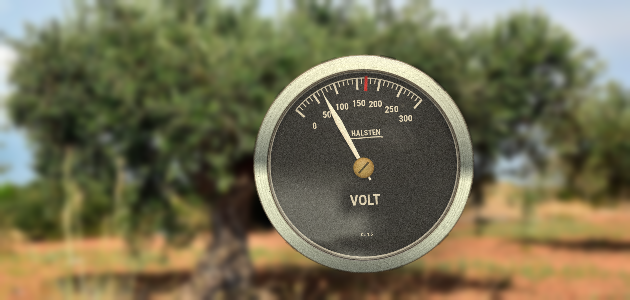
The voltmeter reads 70 V
